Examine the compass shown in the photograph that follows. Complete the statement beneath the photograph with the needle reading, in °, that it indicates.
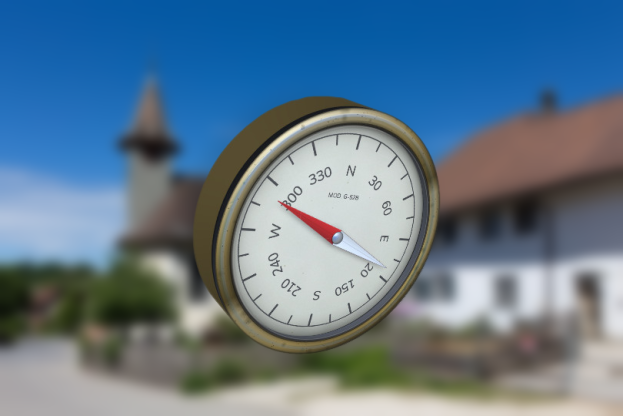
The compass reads 292.5 °
